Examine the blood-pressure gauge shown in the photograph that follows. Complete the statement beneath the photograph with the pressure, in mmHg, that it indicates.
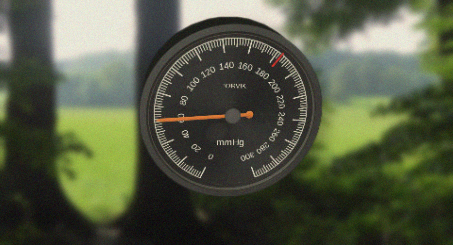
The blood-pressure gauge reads 60 mmHg
